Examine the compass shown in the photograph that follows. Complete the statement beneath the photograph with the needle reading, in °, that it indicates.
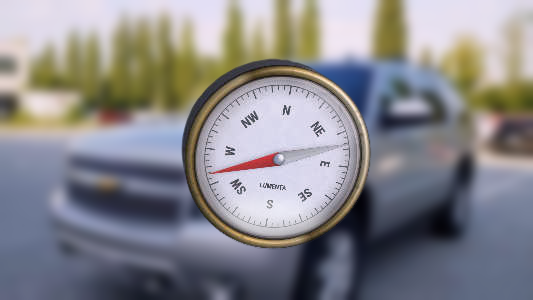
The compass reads 250 °
